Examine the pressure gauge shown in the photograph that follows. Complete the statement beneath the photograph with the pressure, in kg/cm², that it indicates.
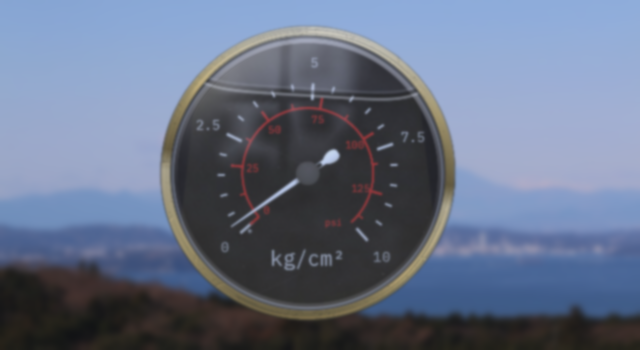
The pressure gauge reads 0.25 kg/cm²
